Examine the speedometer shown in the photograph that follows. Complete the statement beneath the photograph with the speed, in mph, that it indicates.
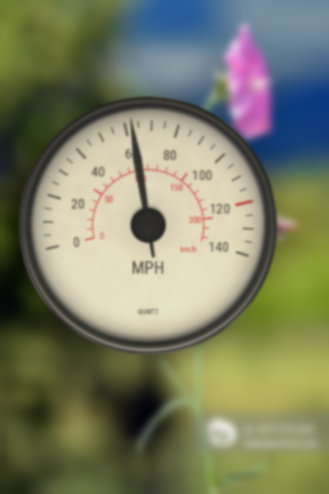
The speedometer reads 62.5 mph
